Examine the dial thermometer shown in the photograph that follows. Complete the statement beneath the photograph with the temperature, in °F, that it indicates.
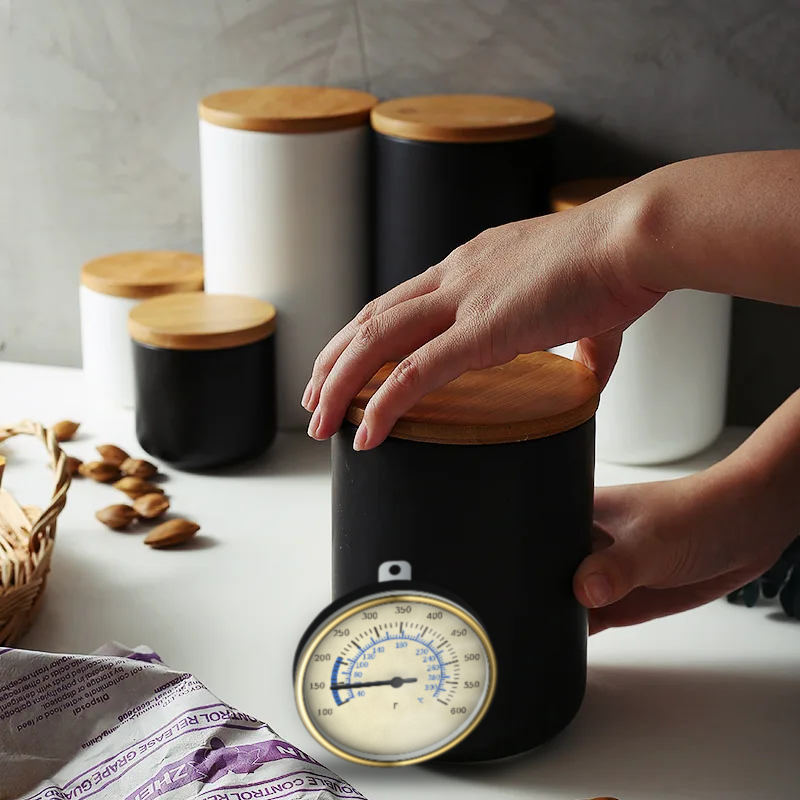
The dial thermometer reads 150 °F
